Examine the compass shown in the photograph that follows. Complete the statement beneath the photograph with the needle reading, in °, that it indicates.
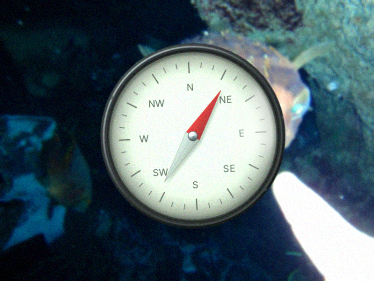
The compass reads 35 °
